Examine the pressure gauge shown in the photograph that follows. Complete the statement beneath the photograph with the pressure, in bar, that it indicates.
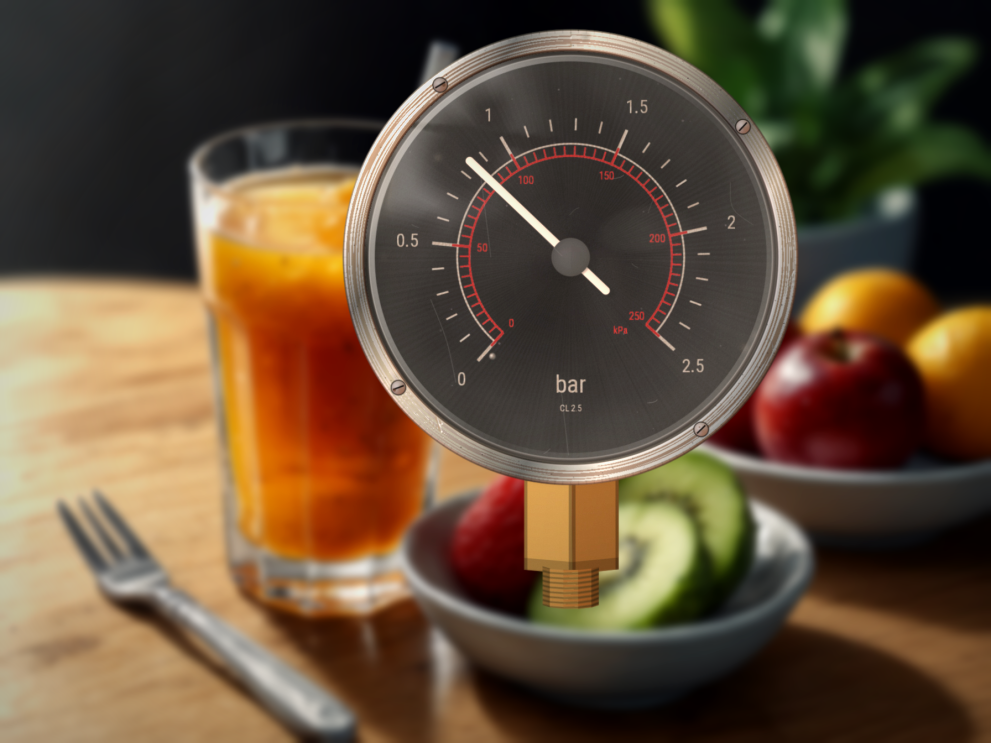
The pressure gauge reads 0.85 bar
